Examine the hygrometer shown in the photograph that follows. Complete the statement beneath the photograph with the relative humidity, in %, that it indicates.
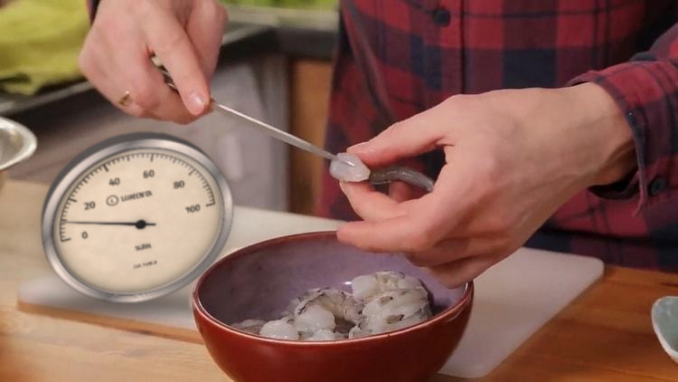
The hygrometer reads 10 %
